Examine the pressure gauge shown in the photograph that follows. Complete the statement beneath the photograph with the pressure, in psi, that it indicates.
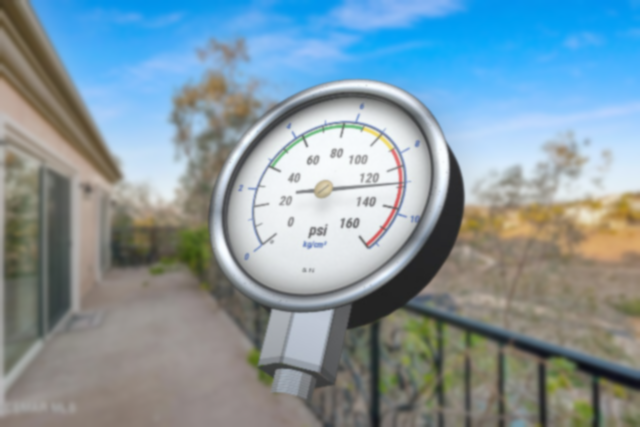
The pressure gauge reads 130 psi
